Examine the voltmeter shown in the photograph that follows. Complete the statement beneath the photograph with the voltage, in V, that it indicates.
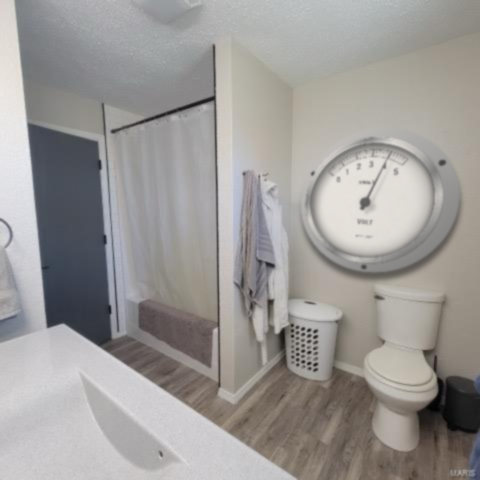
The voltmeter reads 4 V
